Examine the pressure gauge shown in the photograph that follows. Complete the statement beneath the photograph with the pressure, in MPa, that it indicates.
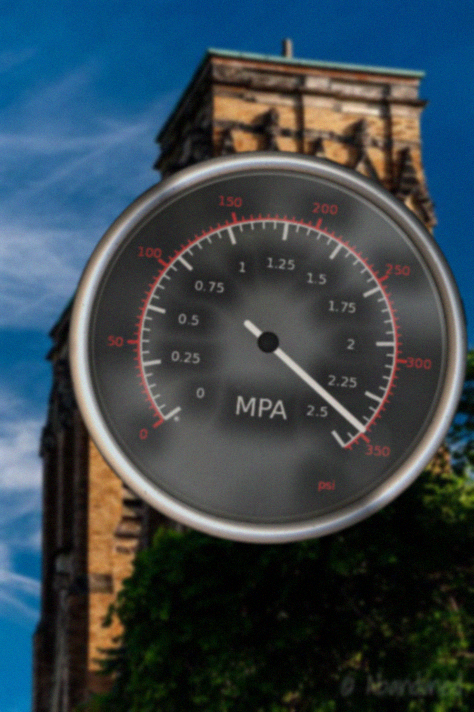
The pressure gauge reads 2.4 MPa
